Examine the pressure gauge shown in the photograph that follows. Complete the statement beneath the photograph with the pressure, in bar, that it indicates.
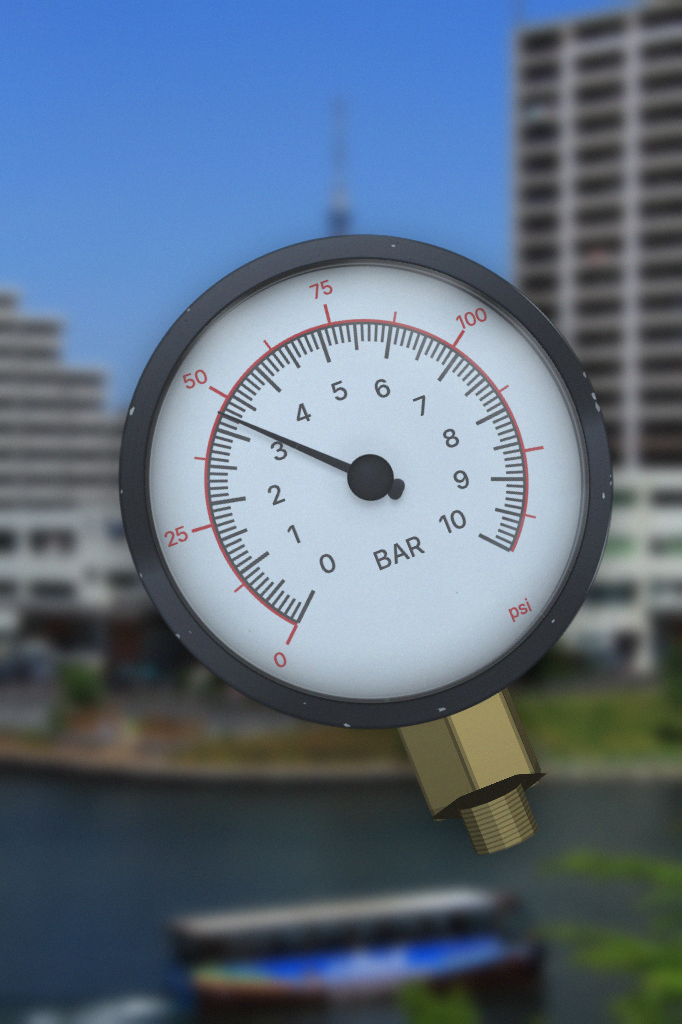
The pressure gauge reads 3.2 bar
